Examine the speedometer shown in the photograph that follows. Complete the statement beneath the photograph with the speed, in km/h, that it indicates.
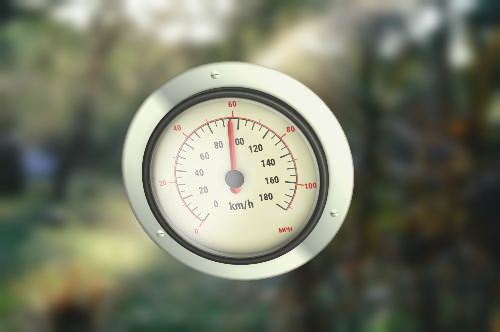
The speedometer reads 95 km/h
